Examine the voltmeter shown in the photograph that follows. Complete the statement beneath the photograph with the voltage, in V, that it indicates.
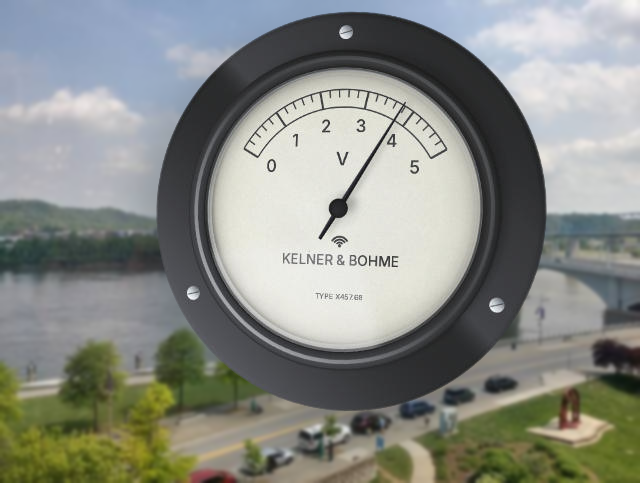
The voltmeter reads 3.8 V
